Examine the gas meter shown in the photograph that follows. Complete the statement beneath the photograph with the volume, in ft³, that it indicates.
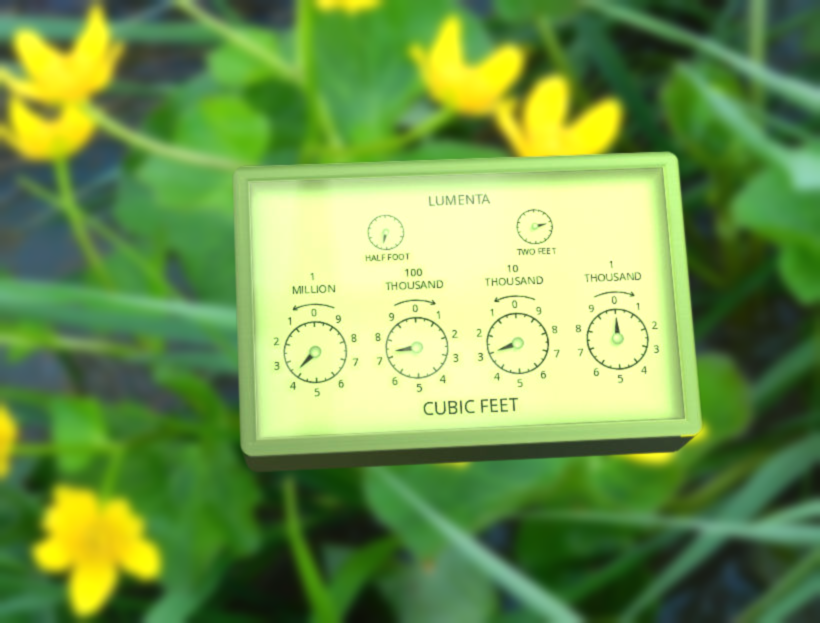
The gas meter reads 373000 ft³
